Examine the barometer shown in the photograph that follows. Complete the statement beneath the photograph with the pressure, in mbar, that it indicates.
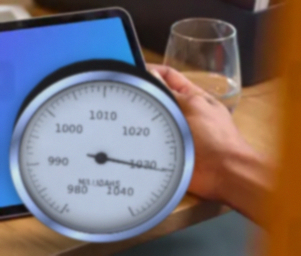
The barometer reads 1030 mbar
